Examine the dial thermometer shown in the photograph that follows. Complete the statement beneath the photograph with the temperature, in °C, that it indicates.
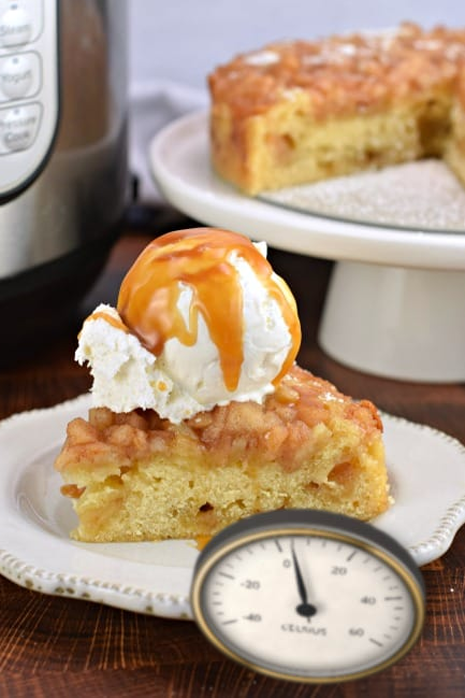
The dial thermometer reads 4 °C
